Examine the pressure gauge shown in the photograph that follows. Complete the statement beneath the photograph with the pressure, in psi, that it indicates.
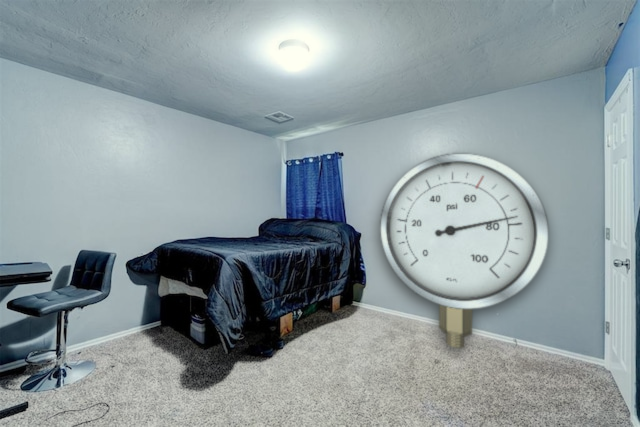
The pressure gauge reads 77.5 psi
